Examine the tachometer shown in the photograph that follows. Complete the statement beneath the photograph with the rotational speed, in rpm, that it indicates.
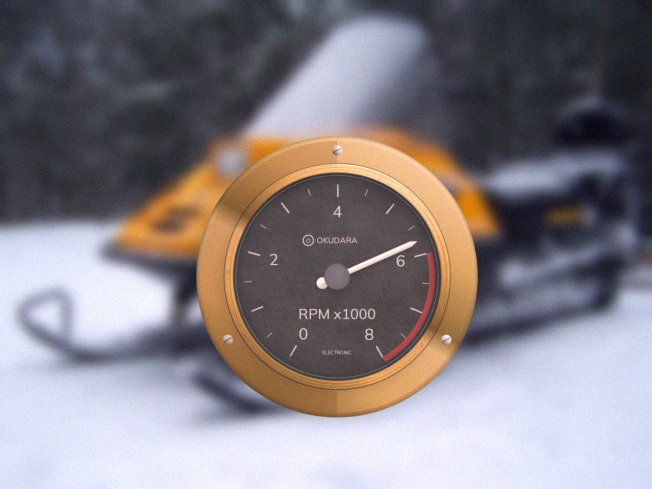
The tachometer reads 5750 rpm
